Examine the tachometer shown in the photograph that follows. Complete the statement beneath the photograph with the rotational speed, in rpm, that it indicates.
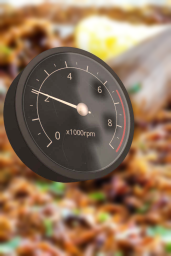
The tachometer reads 2000 rpm
